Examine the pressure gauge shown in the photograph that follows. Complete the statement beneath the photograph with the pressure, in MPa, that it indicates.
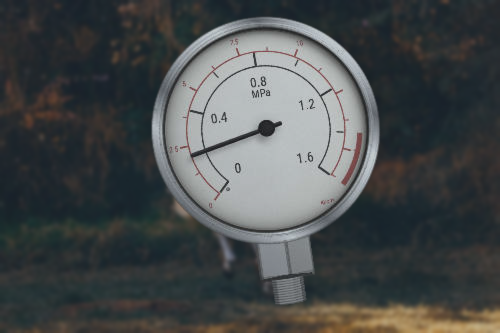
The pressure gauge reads 0.2 MPa
